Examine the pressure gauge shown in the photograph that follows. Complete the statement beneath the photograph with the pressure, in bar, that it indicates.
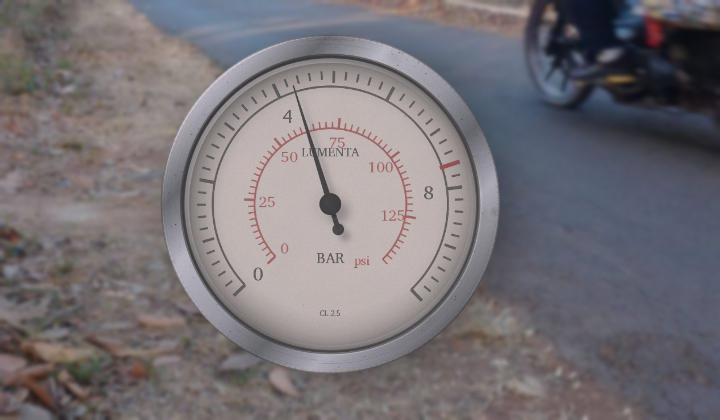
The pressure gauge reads 4.3 bar
